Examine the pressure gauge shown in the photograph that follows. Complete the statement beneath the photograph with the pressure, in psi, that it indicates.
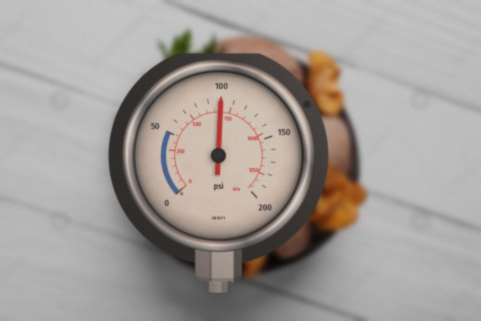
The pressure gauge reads 100 psi
